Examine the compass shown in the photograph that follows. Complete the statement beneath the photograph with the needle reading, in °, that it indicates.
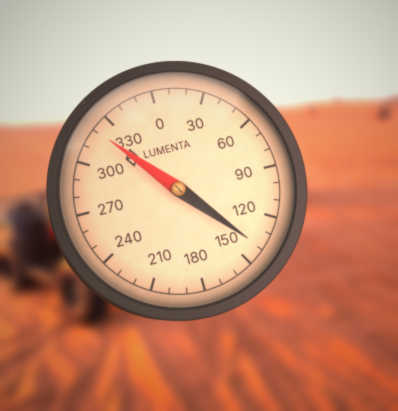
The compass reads 320 °
